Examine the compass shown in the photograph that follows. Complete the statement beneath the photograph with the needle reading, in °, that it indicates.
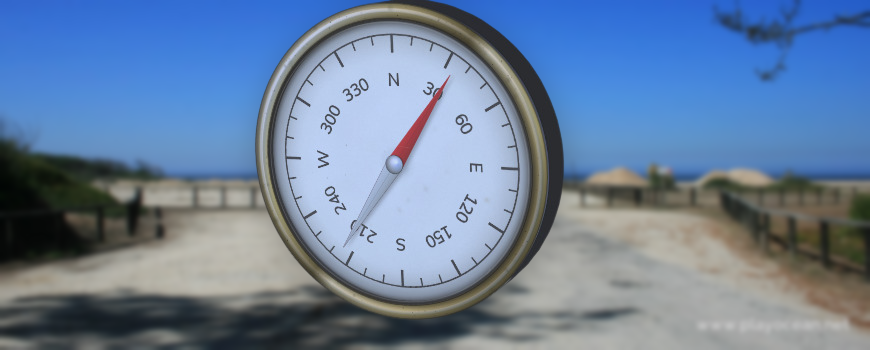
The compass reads 35 °
